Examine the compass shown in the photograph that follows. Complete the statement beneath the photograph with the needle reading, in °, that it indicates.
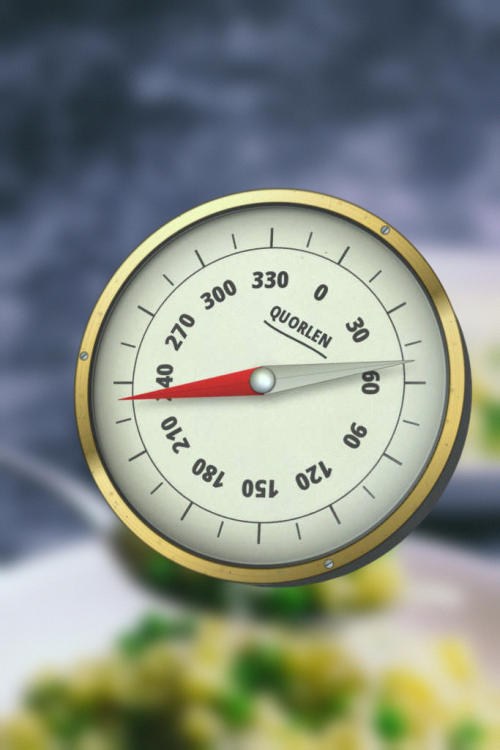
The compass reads 232.5 °
